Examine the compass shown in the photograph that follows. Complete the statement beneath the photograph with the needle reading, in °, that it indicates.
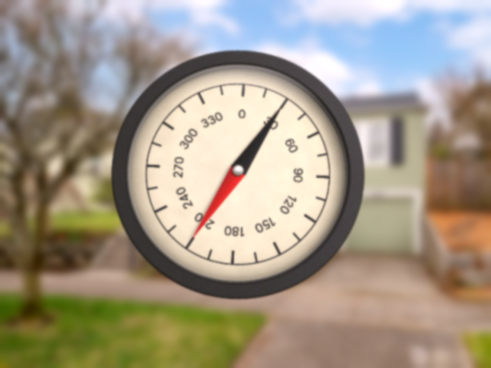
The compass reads 210 °
